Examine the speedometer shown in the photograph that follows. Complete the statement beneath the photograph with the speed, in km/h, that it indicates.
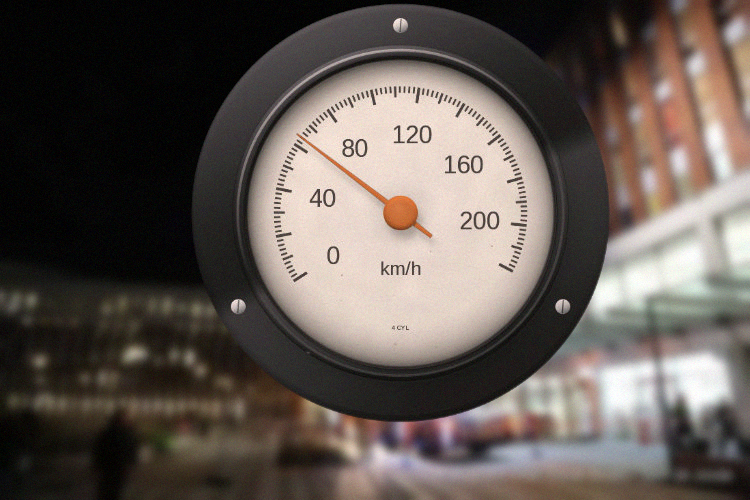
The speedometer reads 64 km/h
